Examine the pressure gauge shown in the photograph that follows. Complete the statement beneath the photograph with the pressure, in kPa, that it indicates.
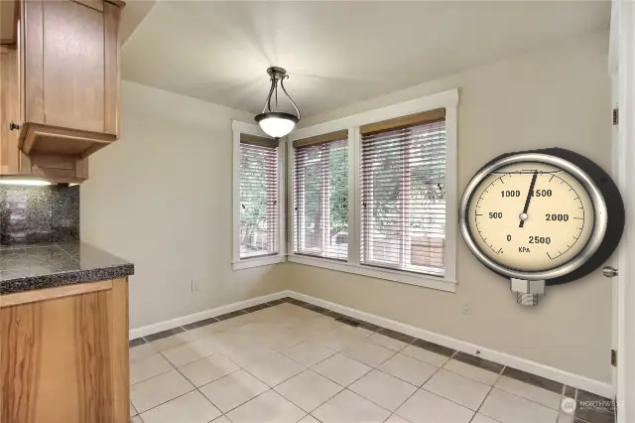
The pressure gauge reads 1350 kPa
